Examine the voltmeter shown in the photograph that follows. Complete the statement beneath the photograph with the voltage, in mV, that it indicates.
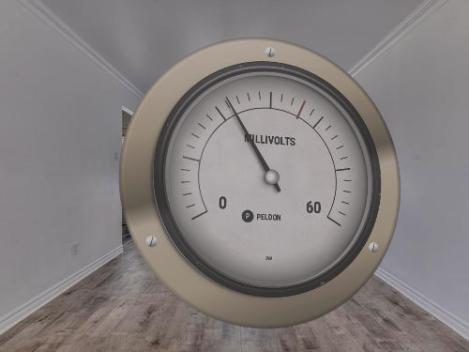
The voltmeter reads 22 mV
